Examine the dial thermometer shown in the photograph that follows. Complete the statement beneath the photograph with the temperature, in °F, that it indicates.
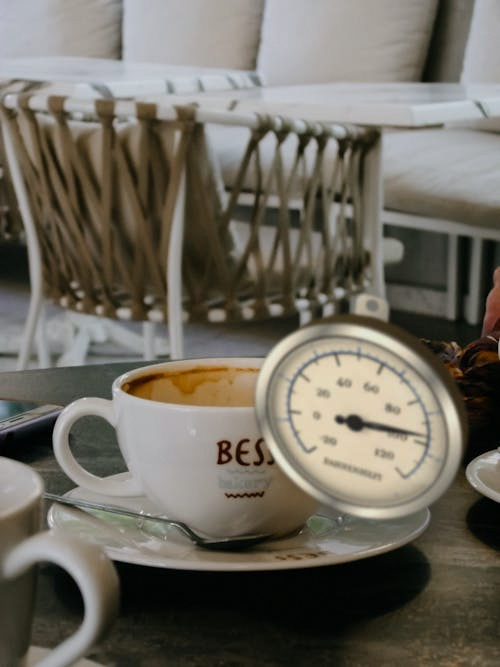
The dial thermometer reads 95 °F
